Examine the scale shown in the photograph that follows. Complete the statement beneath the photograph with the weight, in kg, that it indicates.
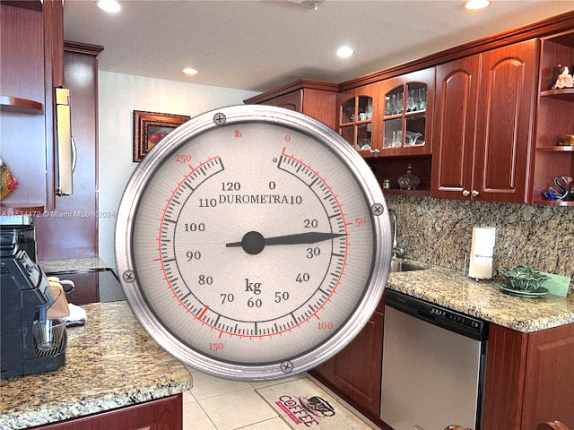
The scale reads 25 kg
